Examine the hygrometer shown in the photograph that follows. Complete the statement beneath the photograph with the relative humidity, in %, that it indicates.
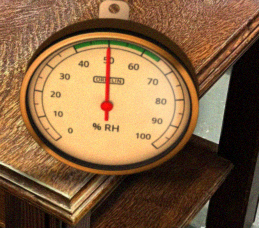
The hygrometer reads 50 %
